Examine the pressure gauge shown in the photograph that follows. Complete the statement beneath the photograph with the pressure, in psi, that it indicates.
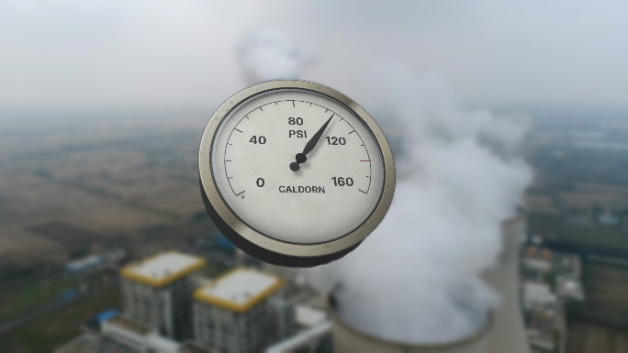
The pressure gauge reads 105 psi
